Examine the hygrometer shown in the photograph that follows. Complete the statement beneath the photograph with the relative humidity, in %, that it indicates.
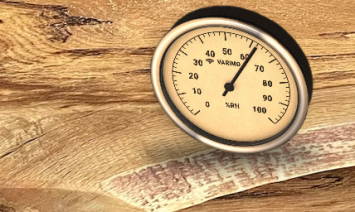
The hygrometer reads 62 %
